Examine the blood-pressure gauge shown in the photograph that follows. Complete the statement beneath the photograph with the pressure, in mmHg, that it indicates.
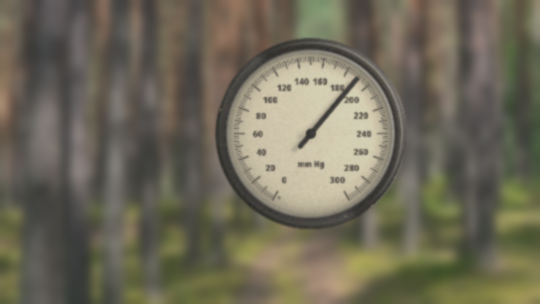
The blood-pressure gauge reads 190 mmHg
